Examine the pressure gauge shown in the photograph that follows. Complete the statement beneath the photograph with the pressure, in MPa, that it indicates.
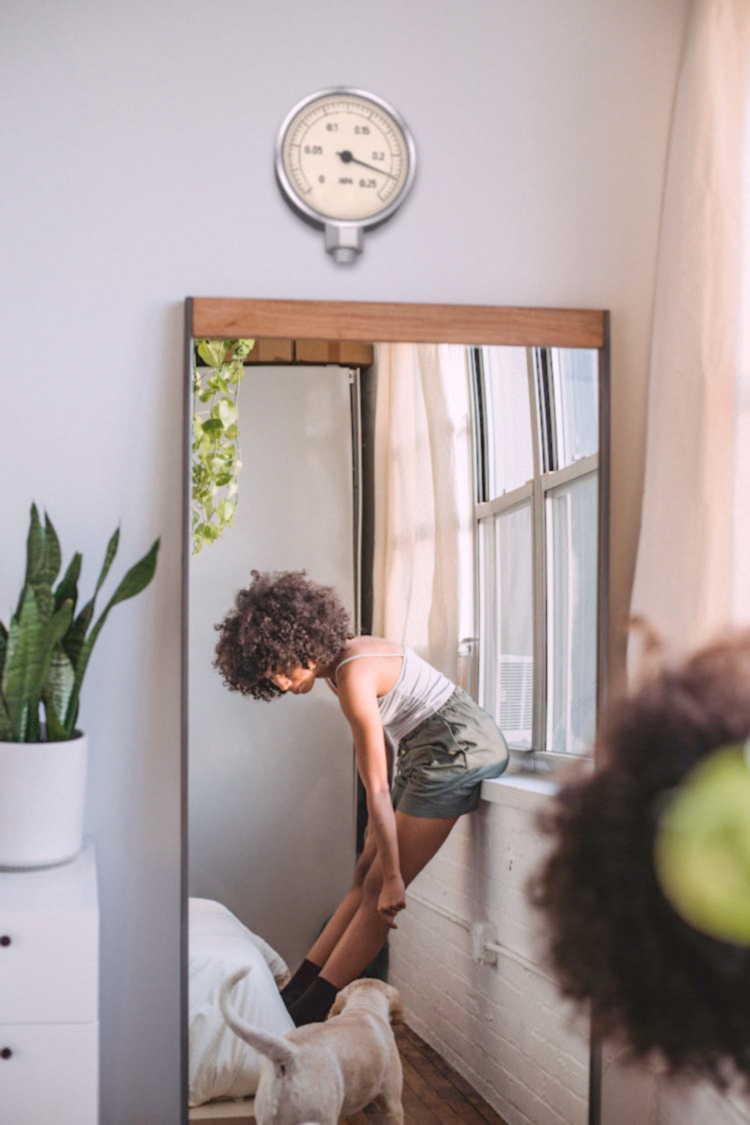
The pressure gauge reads 0.225 MPa
